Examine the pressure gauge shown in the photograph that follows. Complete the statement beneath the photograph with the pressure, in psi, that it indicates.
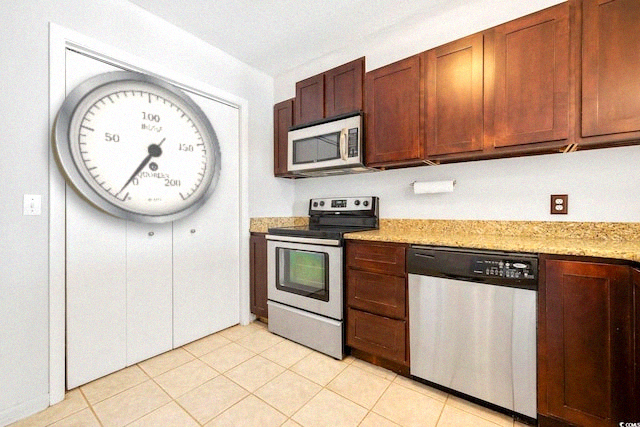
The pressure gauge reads 5 psi
